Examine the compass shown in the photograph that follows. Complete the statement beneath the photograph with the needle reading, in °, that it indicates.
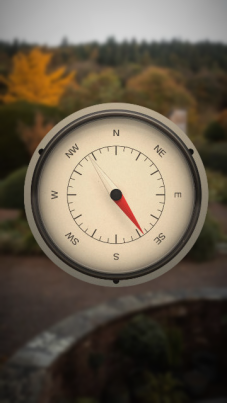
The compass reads 145 °
